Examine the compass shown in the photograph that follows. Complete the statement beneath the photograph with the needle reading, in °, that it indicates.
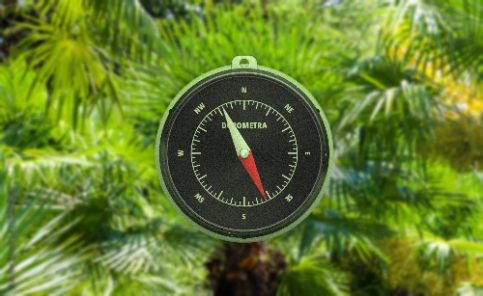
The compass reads 155 °
